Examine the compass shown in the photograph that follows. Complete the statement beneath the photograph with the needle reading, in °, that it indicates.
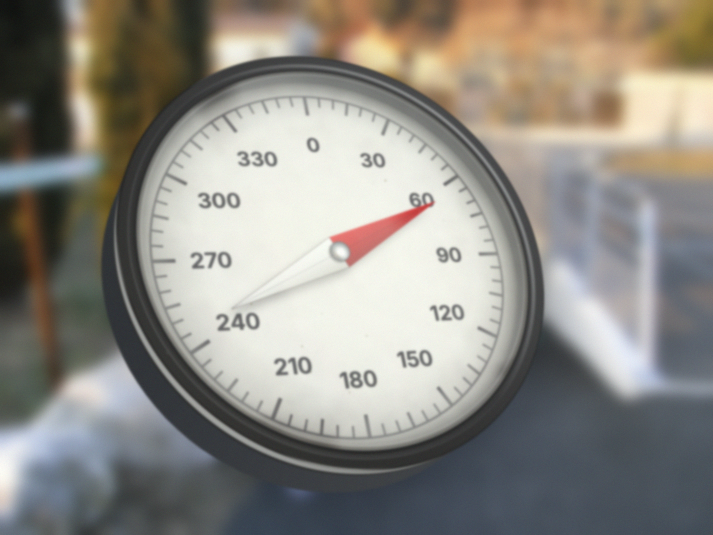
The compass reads 65 °
